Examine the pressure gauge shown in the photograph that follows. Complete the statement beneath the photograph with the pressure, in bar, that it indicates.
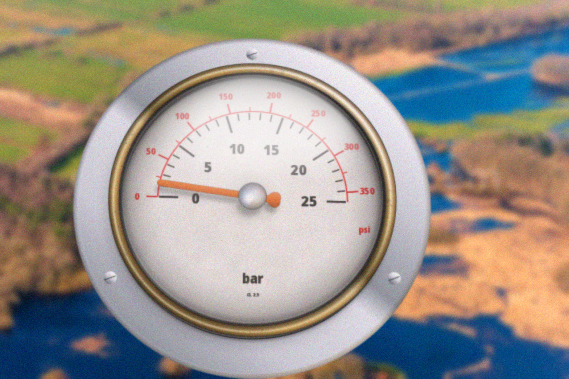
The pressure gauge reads 1 bar
